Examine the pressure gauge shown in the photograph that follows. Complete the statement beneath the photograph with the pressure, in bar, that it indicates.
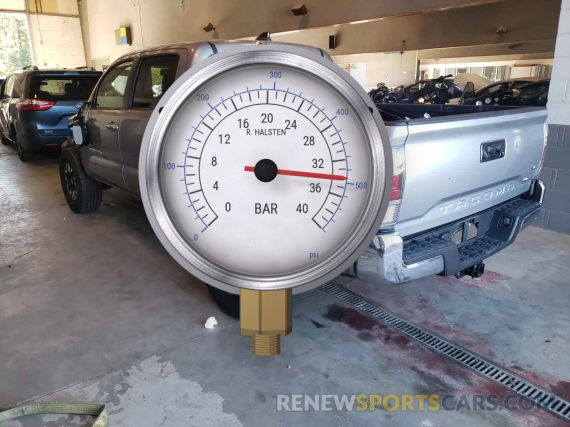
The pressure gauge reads 34 bar
